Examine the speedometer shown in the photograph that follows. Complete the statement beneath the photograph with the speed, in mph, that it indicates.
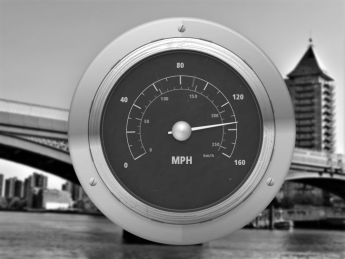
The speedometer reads 135 mph
